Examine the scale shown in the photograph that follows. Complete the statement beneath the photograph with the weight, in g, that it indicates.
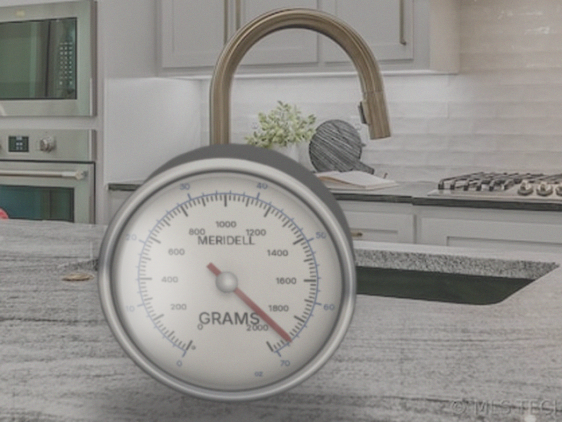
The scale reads 1900 g
